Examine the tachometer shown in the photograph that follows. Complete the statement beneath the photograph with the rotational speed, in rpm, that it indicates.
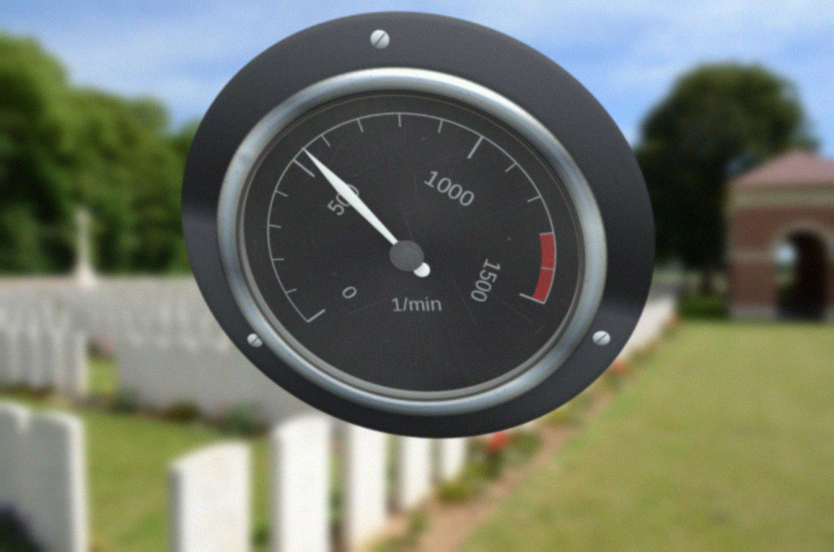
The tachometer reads 550 rpm
